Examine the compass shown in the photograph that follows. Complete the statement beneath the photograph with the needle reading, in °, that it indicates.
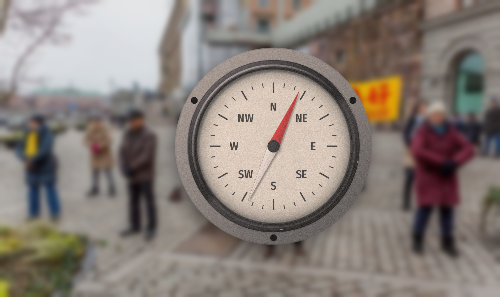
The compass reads 25 °
